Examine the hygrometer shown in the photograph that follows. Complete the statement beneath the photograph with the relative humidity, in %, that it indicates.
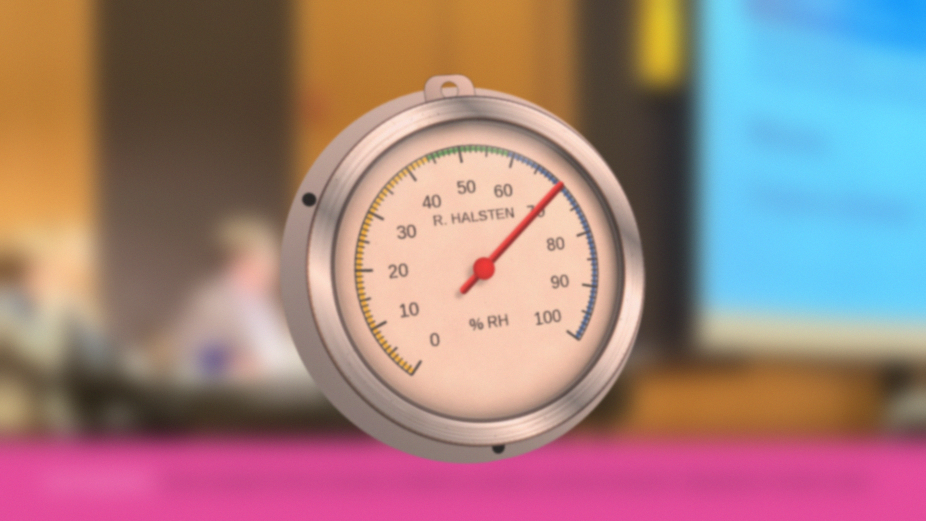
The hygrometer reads 70 %
